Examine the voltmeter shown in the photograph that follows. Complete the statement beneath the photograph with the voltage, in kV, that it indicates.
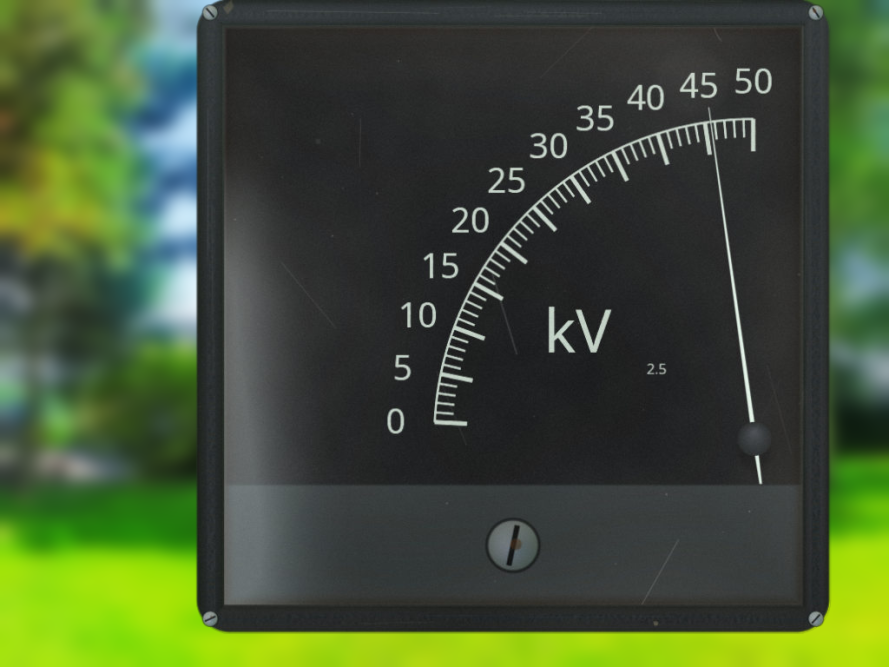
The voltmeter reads 45.5 kV
